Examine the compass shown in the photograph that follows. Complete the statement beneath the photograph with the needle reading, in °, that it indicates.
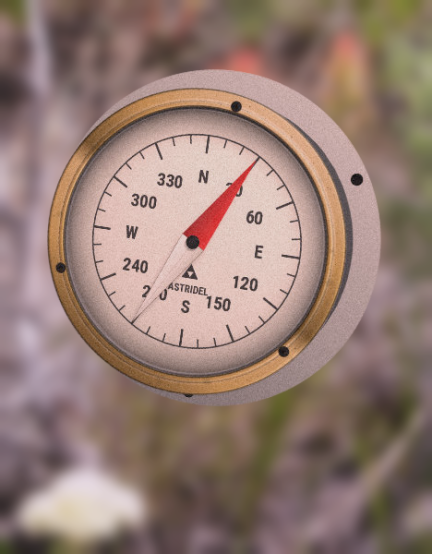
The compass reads 30 °
